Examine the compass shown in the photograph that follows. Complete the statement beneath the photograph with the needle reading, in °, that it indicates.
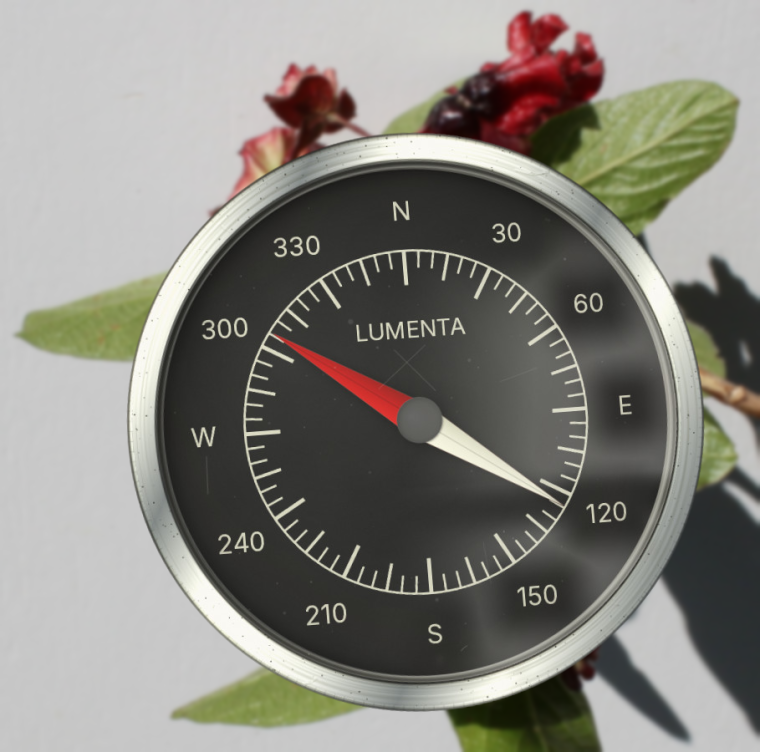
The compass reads 305 °
